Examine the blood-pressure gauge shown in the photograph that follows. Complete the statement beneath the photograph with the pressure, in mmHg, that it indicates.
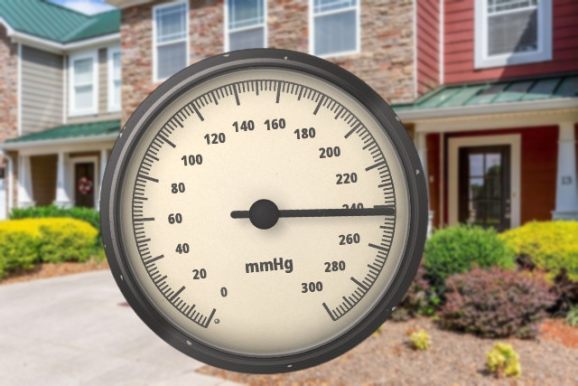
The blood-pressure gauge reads 242 mmHg
